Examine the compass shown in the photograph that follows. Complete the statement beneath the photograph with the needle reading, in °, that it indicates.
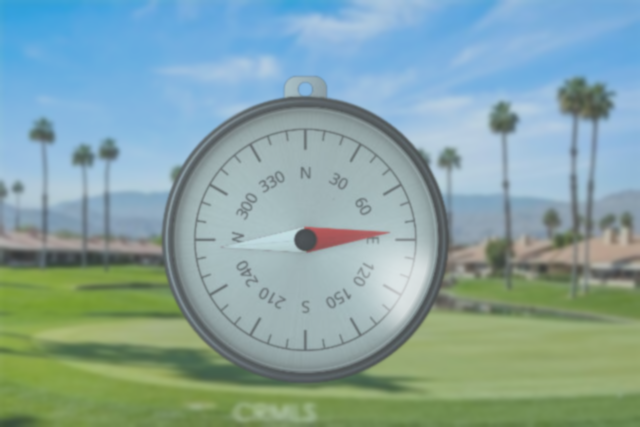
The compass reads 85 °
